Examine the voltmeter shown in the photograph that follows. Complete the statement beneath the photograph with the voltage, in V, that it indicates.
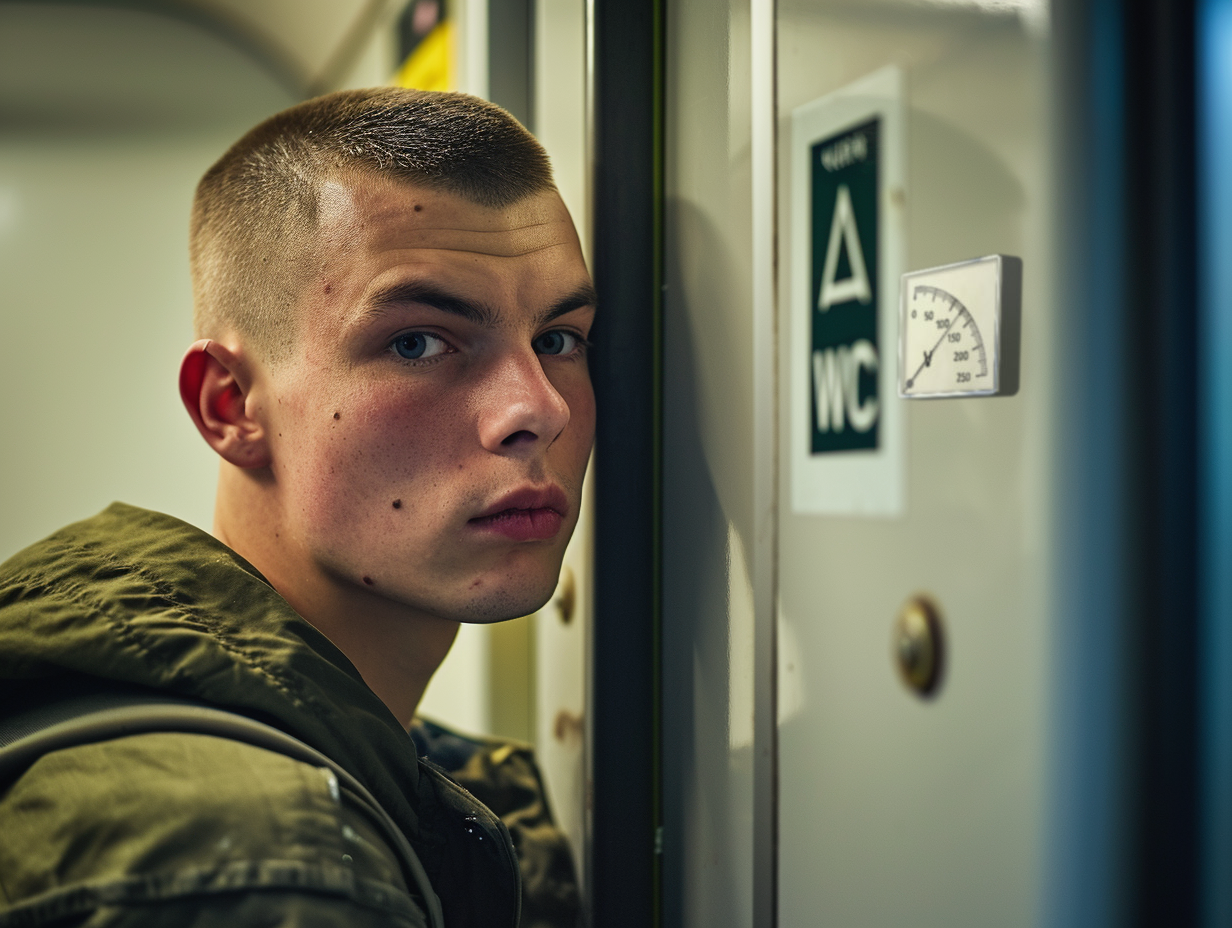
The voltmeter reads 125 V
